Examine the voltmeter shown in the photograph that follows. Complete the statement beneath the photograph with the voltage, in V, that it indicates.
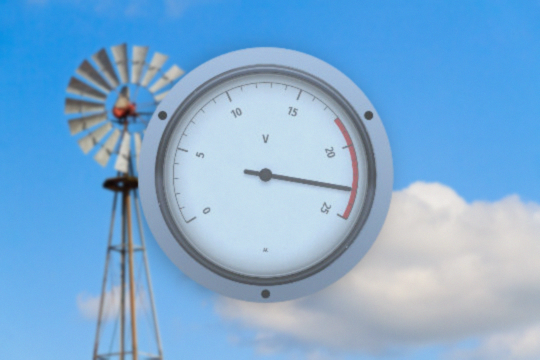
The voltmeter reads 23 V
